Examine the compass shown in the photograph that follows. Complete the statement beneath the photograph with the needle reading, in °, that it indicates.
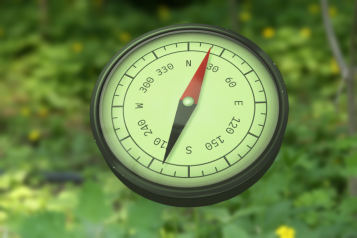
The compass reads 20 °
